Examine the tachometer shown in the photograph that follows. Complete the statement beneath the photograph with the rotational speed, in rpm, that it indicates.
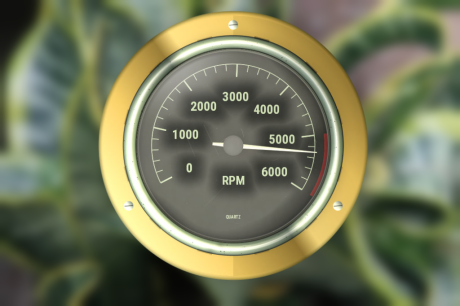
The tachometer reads 5300 rpm
